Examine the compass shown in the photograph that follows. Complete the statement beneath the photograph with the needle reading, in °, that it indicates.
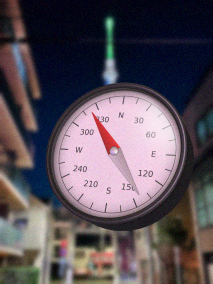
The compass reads 322.5 °
